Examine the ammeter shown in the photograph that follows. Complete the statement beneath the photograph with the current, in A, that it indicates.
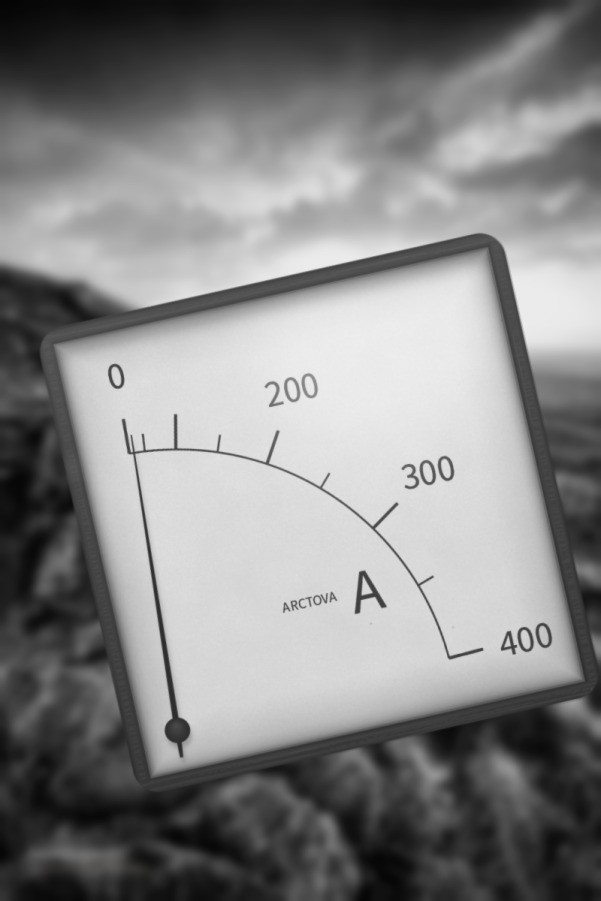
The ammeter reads 25 A
